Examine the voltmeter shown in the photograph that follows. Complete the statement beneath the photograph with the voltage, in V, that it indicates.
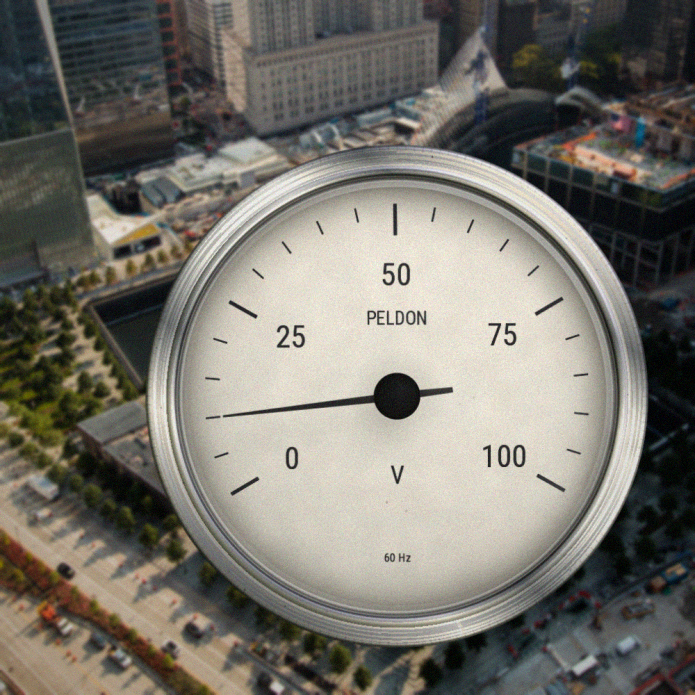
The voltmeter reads 10 V
